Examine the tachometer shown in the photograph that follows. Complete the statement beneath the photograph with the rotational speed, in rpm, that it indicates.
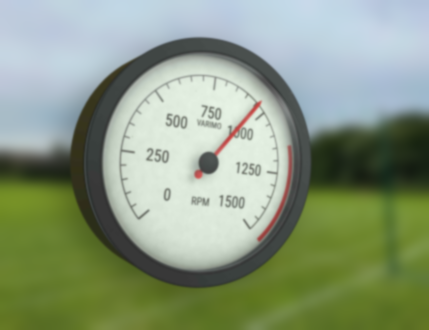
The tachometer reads 950 rpm
